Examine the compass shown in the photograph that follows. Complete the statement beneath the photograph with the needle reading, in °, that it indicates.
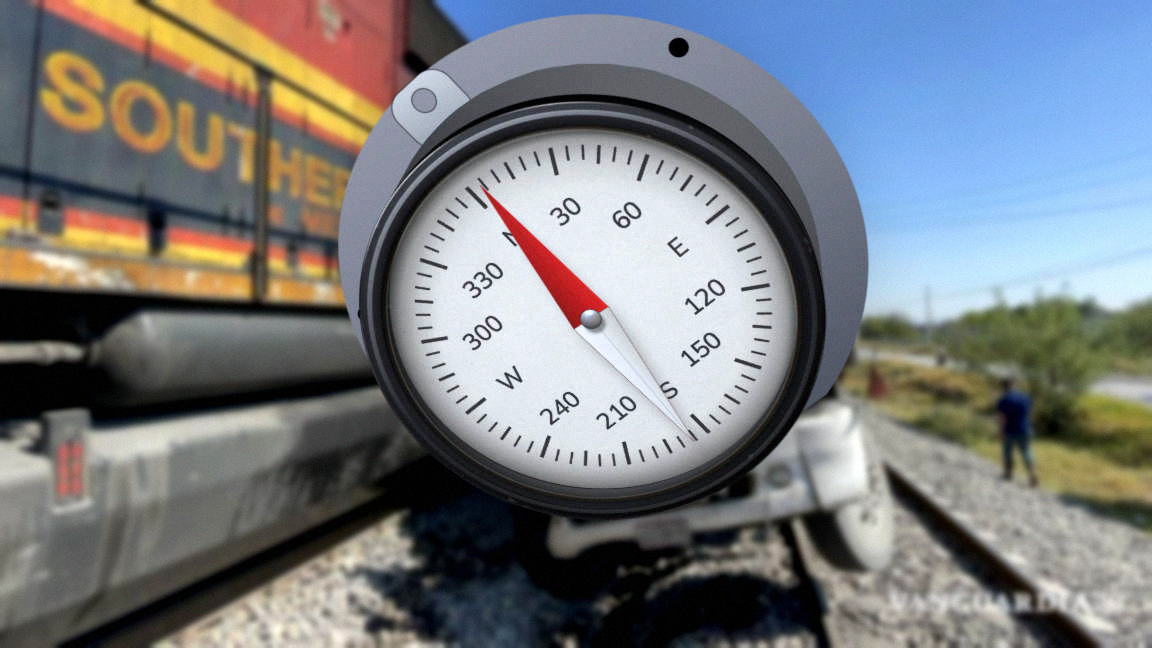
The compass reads 5 °
